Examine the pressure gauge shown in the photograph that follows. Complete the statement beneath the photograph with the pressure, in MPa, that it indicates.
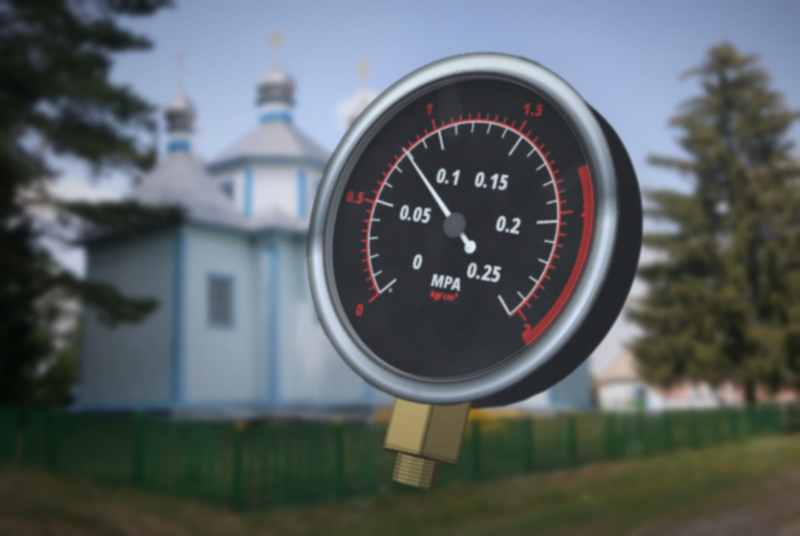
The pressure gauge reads 0.08 MPa
